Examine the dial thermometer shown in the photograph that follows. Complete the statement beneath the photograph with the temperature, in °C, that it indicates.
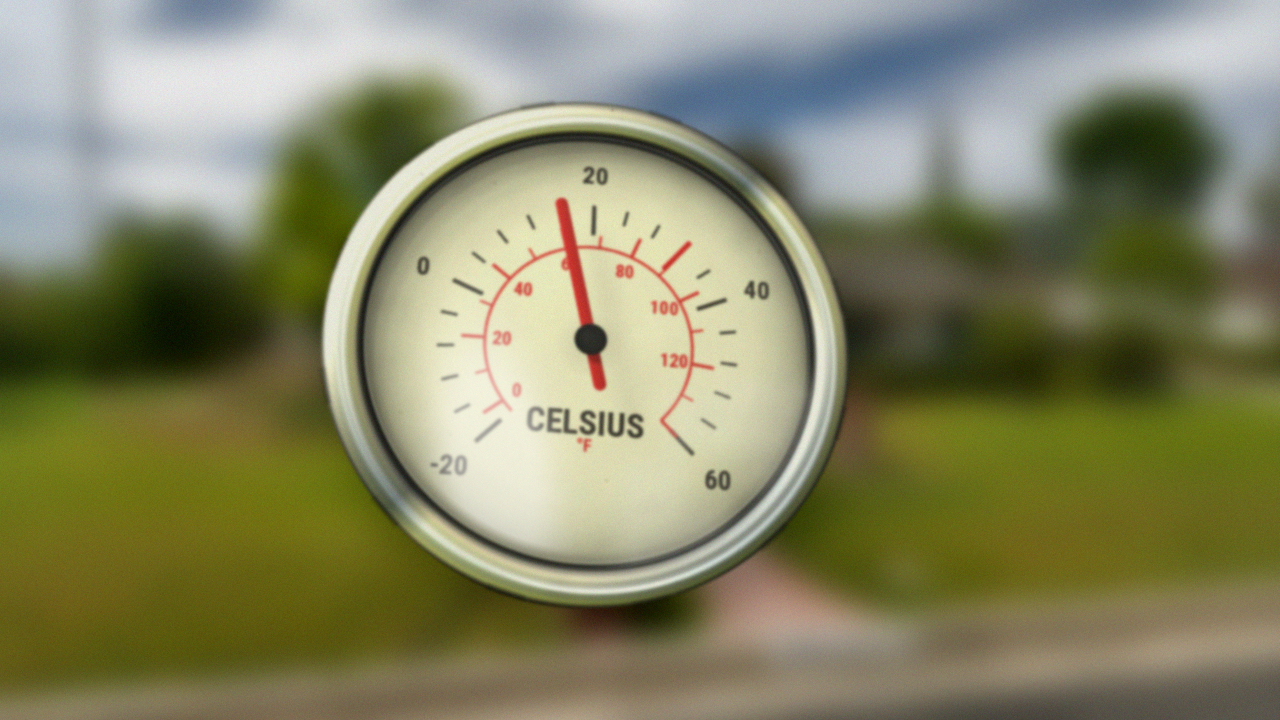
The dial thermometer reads 16 °C
